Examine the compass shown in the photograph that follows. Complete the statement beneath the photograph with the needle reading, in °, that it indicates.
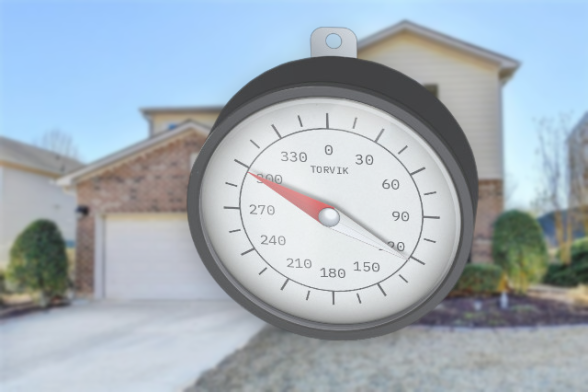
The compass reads 300 °
